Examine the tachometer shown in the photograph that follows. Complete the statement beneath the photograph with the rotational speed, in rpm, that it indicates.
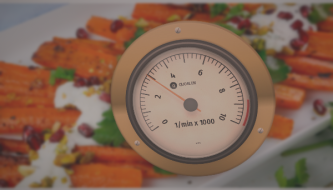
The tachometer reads 3000 rpm
